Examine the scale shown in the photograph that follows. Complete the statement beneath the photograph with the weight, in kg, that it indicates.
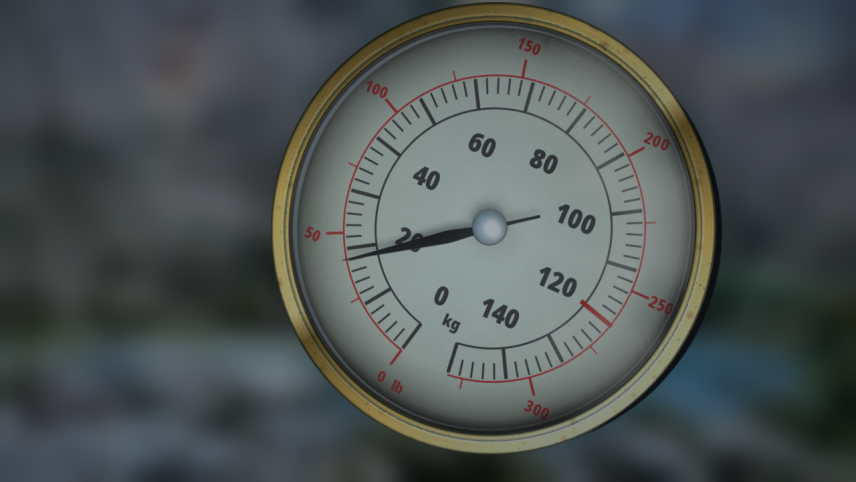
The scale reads 18 kg
